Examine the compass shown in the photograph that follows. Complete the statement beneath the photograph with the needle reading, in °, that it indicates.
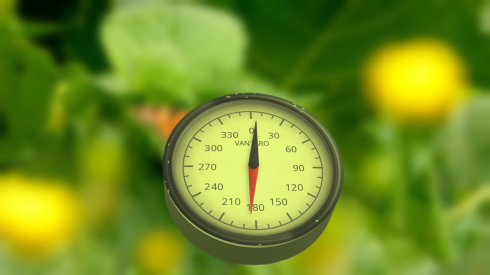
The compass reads 185 °
